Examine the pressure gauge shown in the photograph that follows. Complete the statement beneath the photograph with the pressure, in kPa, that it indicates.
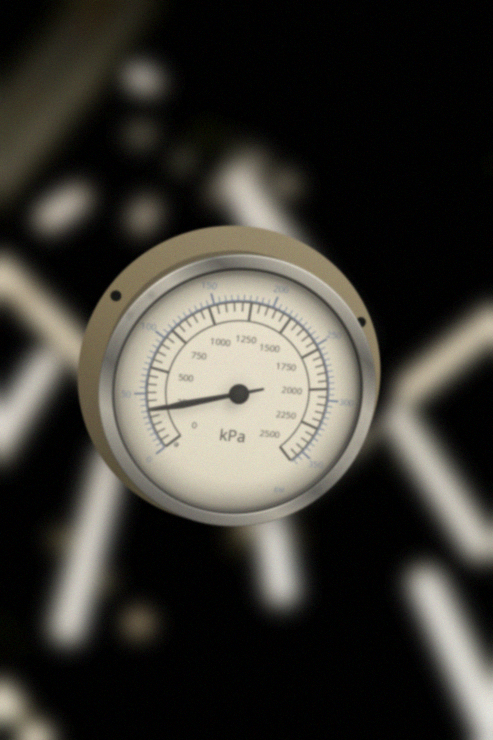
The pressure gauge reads 250 kPa
